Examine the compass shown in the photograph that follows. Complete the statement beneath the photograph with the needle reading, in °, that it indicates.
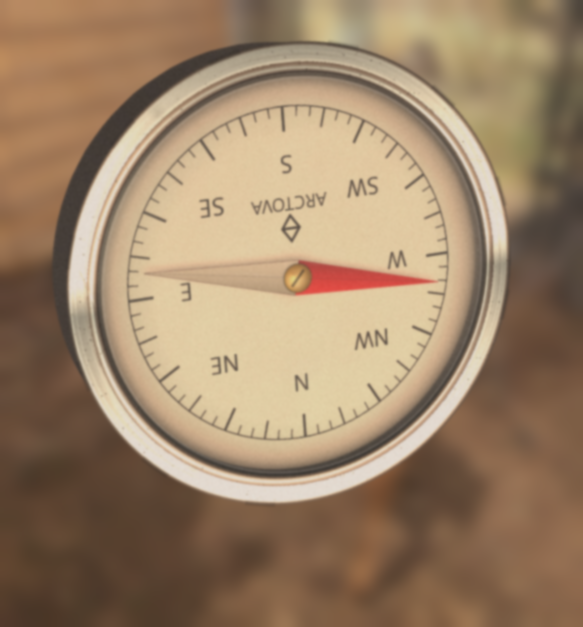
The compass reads 280 °
